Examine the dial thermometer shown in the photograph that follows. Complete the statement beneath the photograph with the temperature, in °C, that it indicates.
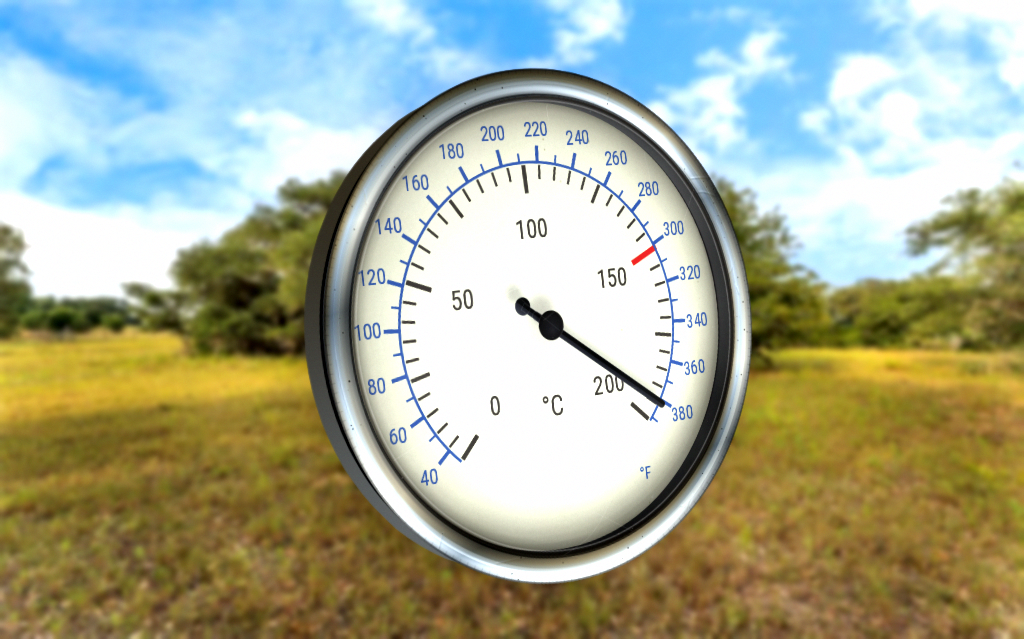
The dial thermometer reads 195 °C
